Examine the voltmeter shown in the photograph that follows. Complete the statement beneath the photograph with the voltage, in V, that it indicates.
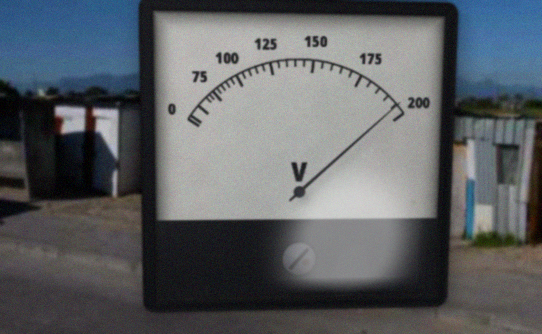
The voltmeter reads 195 V
